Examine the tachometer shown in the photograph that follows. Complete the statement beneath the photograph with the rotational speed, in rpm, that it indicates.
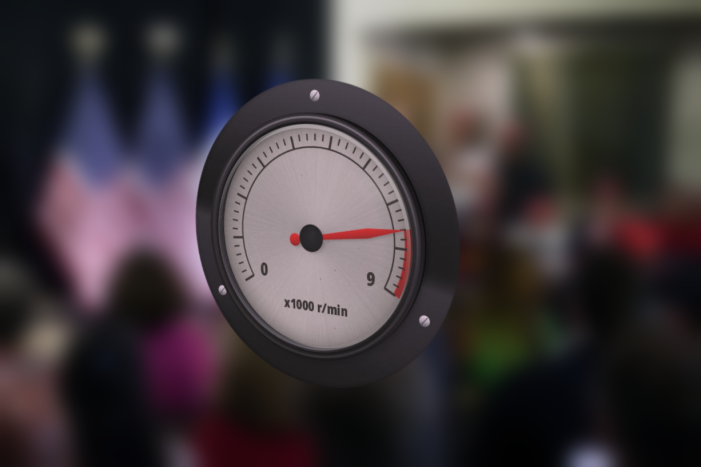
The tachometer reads 7600 rpm
